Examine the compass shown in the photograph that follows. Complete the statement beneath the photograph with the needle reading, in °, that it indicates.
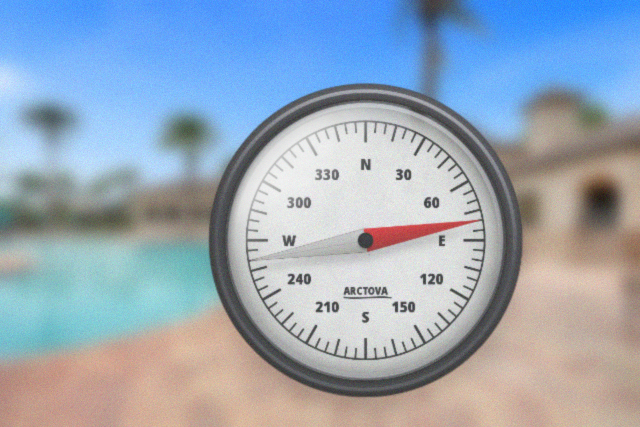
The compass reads 80 °
